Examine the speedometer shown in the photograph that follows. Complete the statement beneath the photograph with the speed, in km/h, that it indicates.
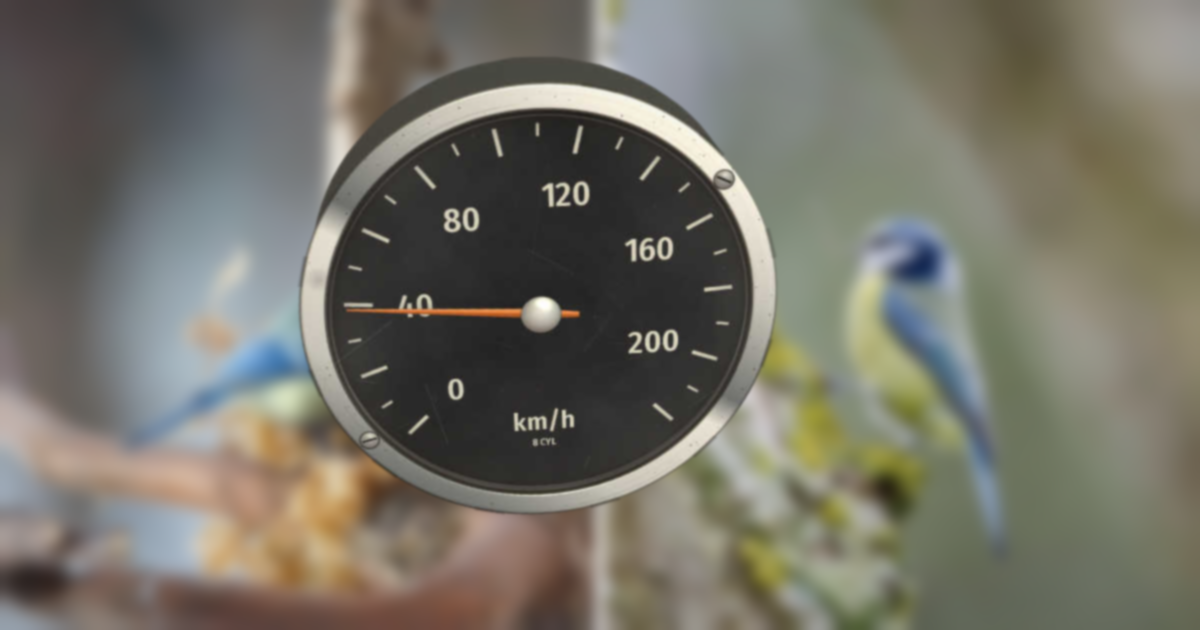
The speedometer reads 40 km/h
